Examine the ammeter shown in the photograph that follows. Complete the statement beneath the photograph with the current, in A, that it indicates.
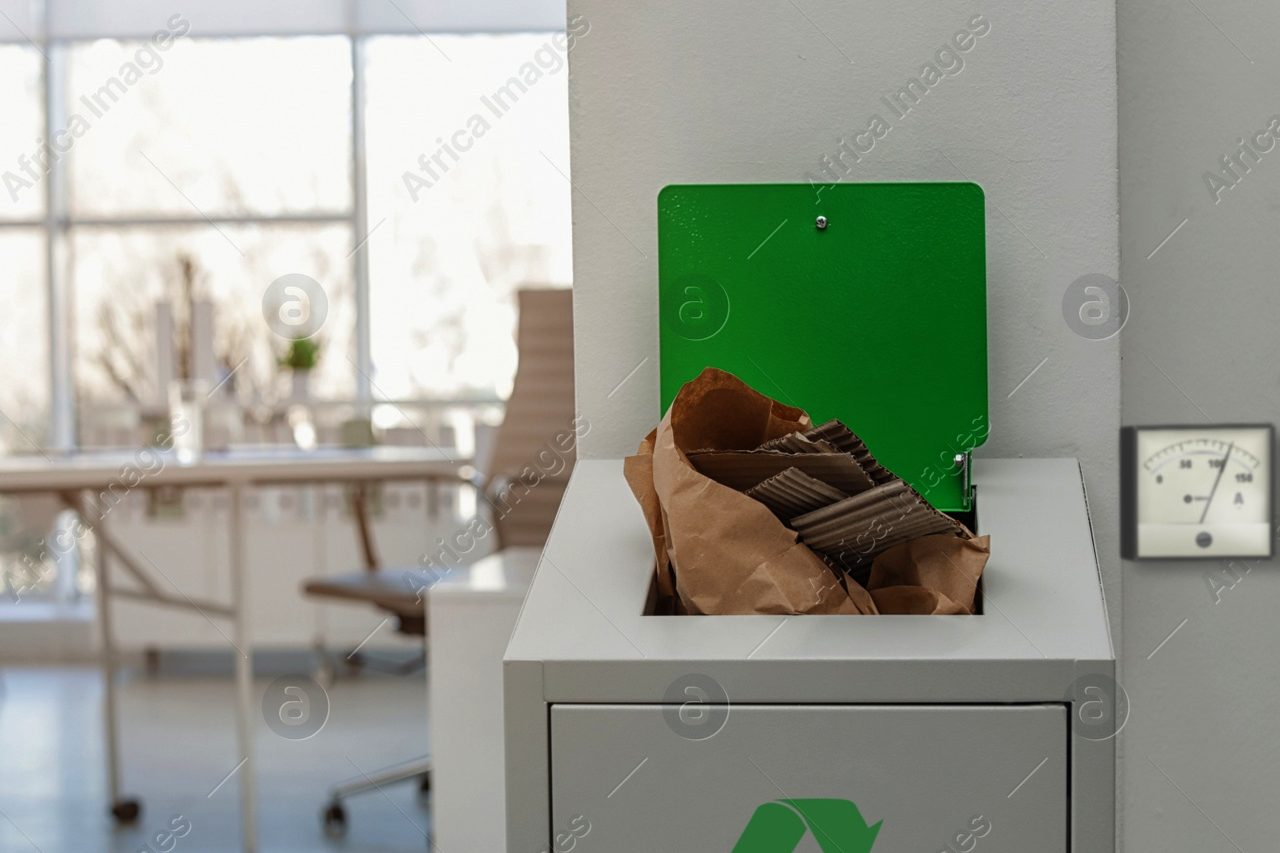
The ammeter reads 110 A
